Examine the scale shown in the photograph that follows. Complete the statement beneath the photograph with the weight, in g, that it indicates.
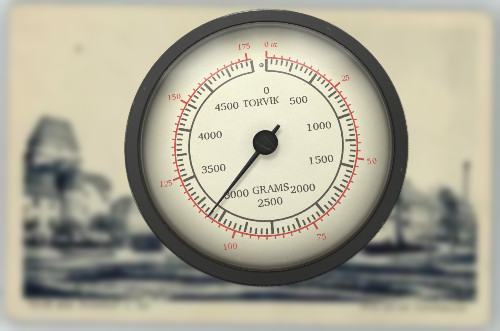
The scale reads 3100 g
